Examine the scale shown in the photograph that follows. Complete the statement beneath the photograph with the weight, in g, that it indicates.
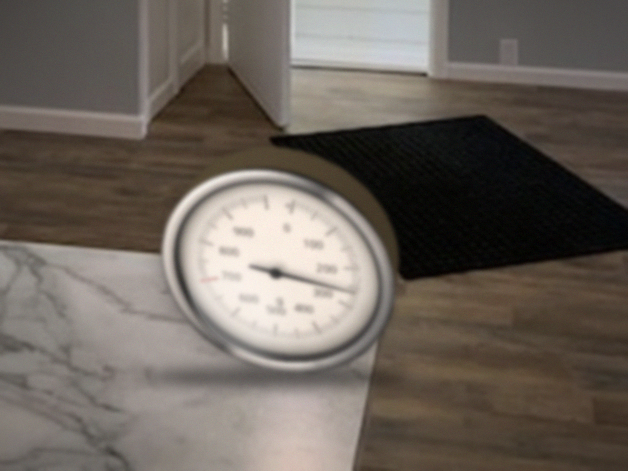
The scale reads 250 g
